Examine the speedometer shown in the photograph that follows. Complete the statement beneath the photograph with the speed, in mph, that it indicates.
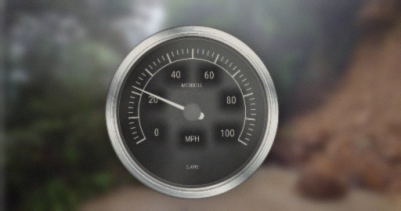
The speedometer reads 22 mph
